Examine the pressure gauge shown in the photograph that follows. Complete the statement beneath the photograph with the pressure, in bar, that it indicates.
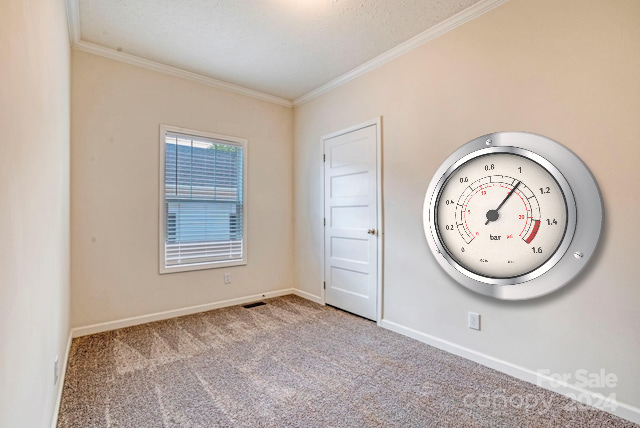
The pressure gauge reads 1.05 bar
